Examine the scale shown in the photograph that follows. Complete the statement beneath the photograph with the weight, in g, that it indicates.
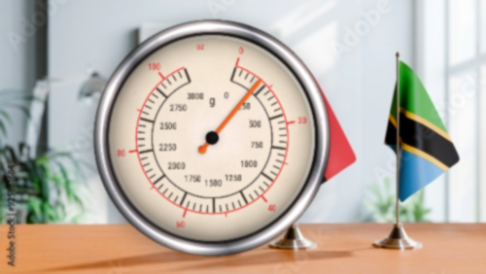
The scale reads 200 g
